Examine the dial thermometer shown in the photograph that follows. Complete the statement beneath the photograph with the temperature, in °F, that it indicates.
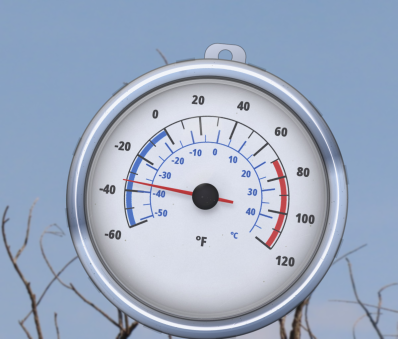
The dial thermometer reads -35 °F
